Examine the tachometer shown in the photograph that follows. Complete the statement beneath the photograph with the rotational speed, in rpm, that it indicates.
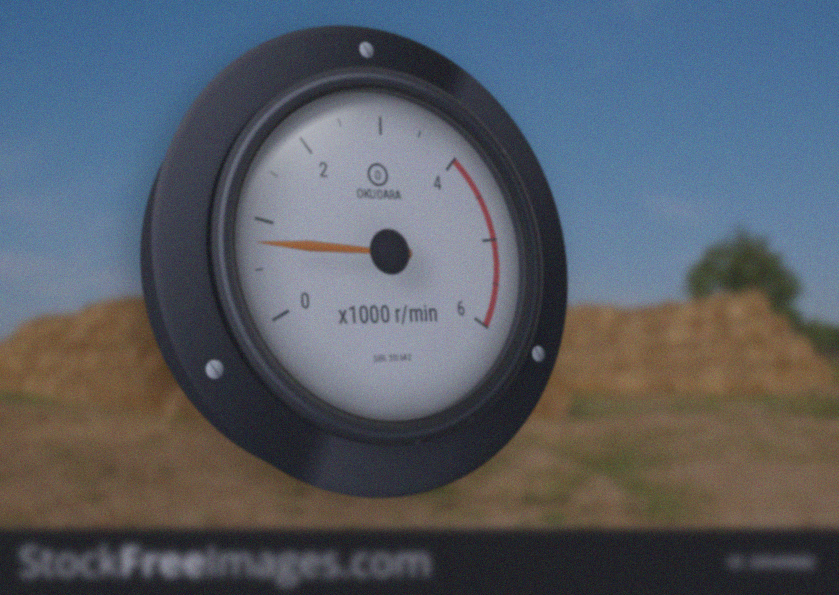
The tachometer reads 750 rpm
